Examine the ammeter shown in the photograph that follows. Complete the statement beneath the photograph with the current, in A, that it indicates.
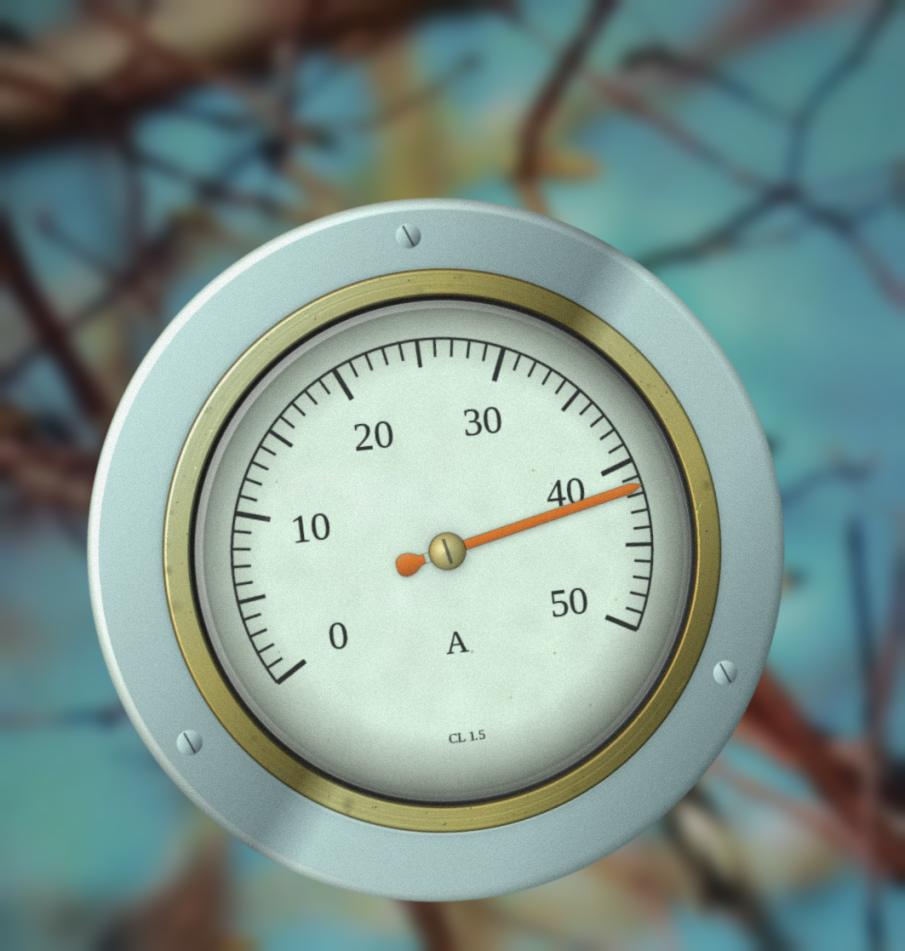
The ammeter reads 41.5 A
